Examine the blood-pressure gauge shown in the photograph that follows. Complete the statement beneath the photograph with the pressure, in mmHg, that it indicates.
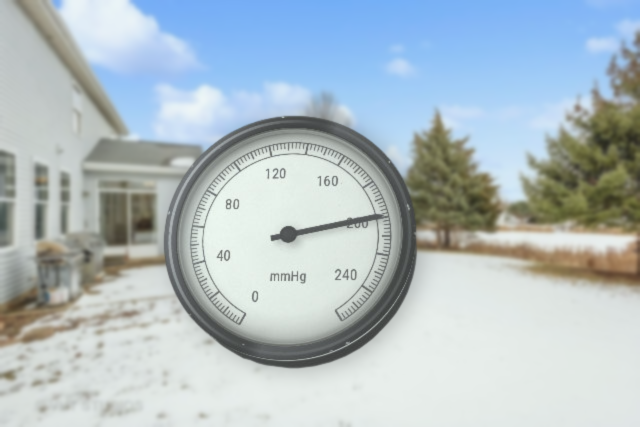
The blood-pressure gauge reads 200 mmHg
